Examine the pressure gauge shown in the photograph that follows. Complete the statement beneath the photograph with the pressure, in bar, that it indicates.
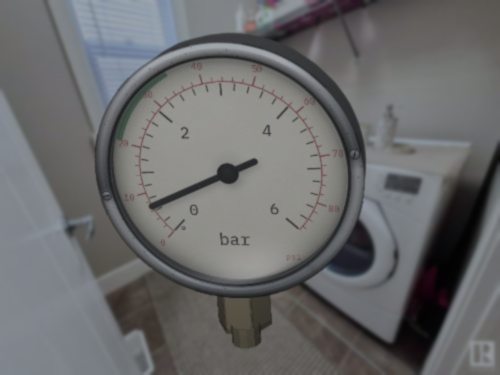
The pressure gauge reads 0.5 bar
